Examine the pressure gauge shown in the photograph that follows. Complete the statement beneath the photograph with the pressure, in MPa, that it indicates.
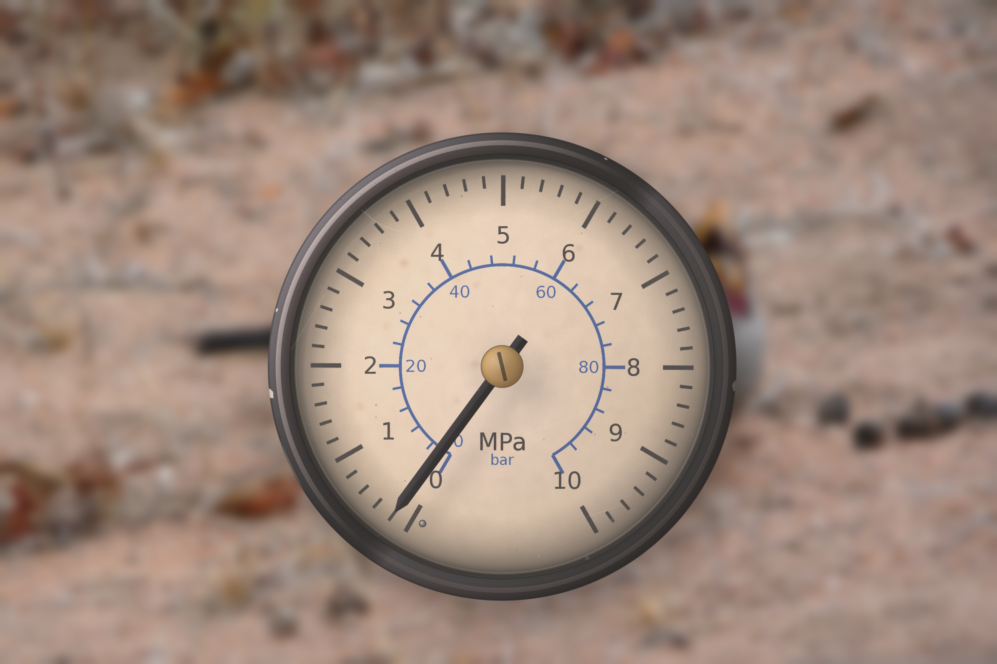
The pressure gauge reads 0.2 MPa
